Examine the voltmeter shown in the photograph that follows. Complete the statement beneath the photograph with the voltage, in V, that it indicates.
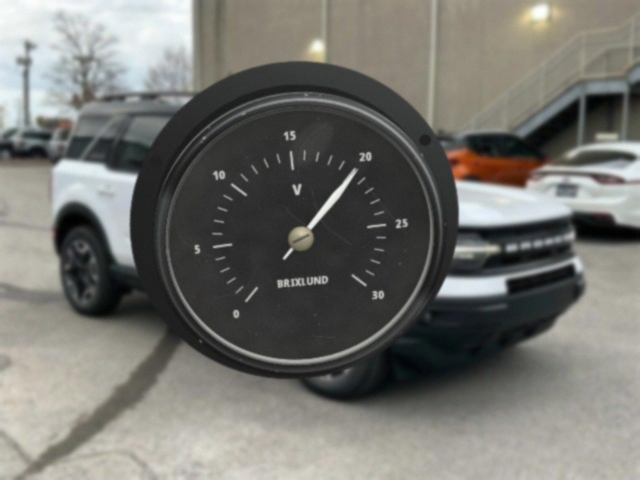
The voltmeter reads 20 V
